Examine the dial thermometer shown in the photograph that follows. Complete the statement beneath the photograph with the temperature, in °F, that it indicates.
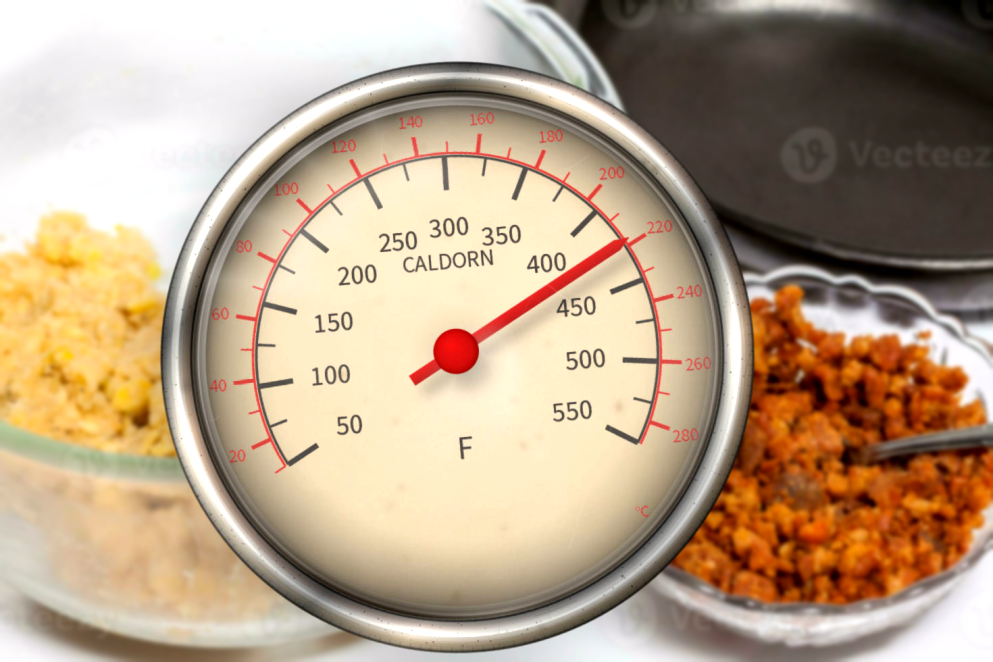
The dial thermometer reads 425 °F
